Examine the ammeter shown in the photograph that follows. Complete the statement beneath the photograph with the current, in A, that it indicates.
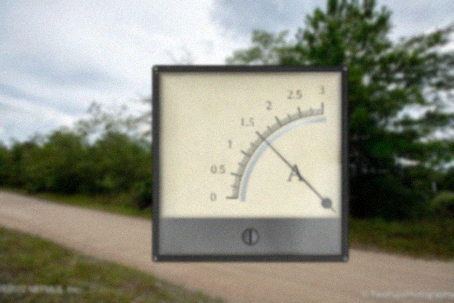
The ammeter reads 1.5 A
